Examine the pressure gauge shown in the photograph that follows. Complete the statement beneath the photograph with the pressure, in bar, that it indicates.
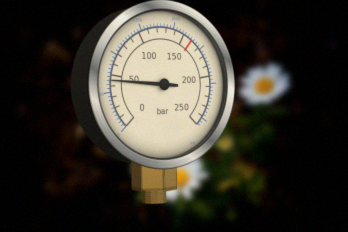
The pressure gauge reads 45 bar
